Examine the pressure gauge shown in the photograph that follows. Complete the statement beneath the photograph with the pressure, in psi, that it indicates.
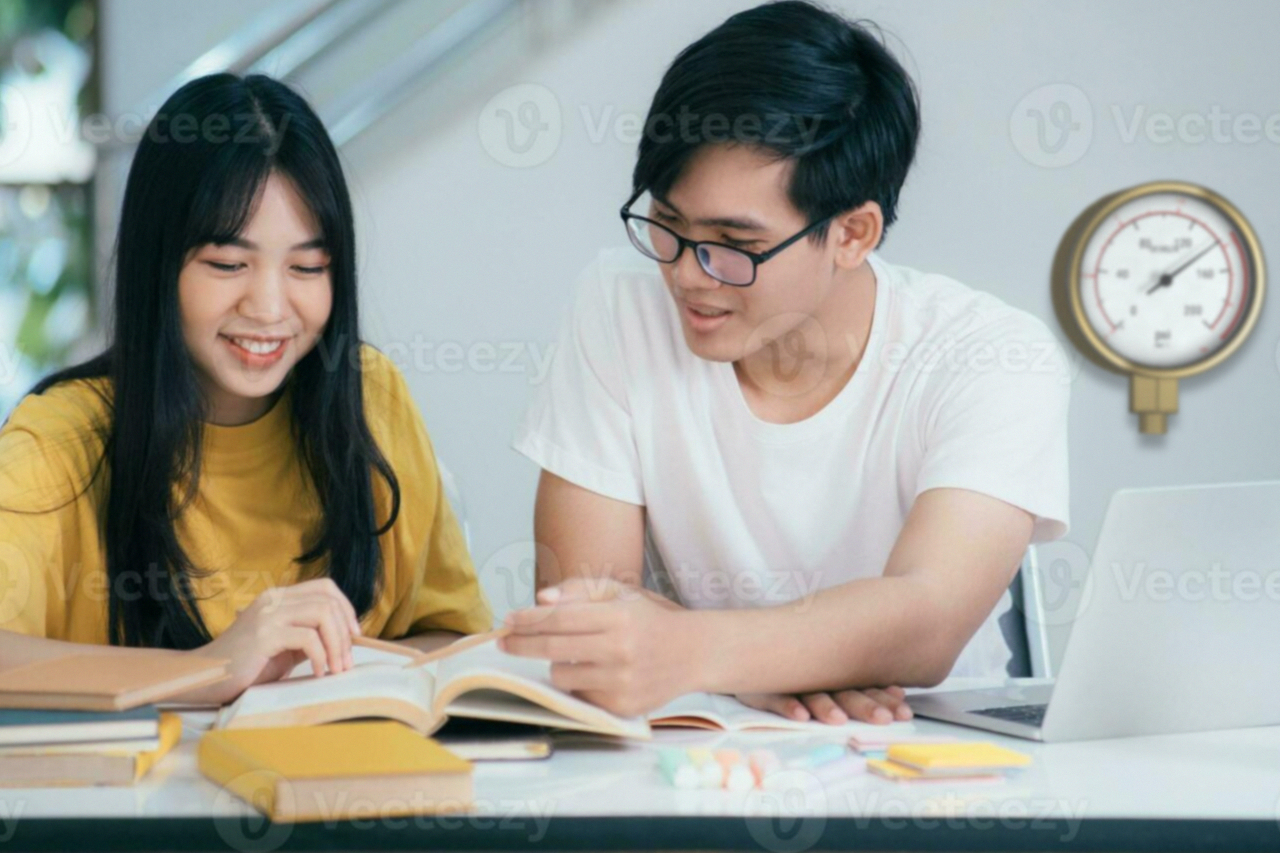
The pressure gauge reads 140 psi
